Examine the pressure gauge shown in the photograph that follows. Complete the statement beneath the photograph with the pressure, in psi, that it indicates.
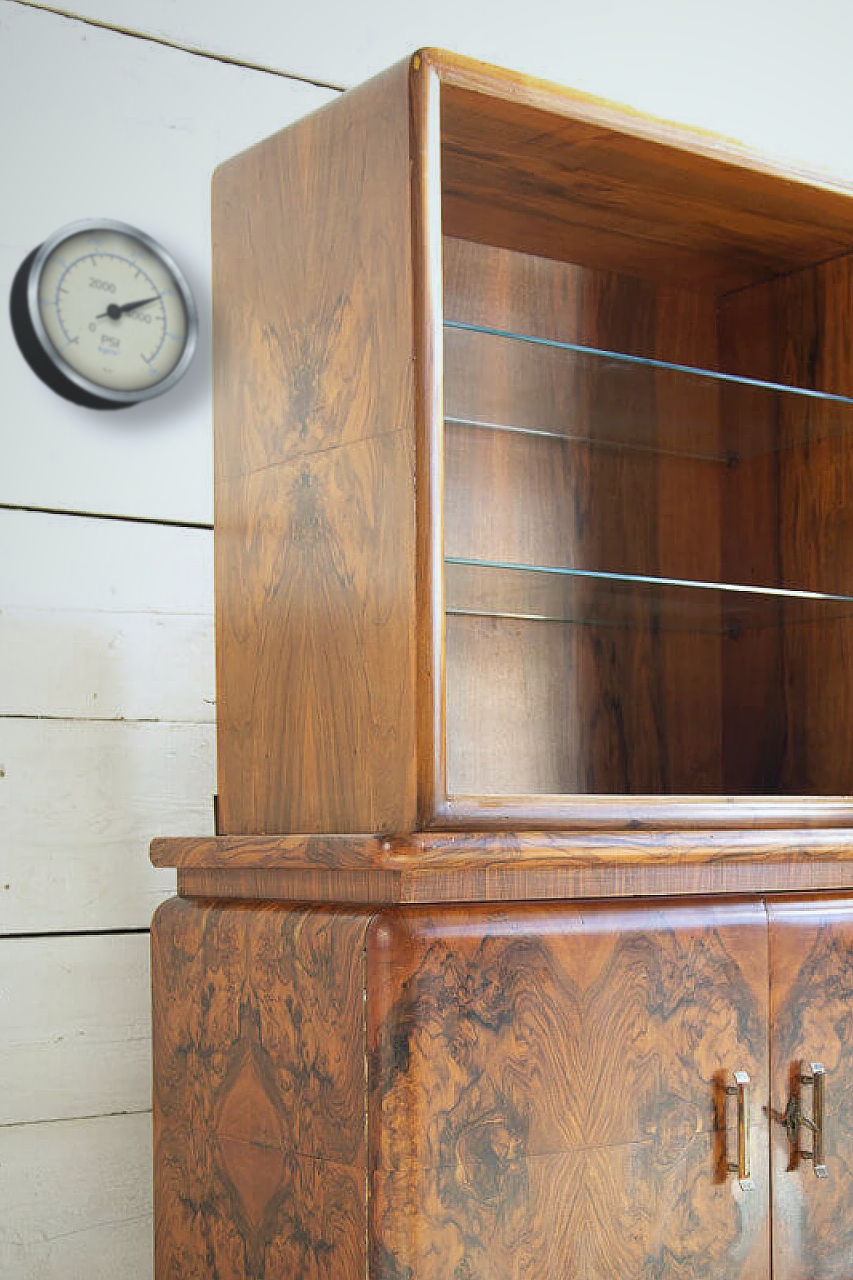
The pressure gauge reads 3600 psi
